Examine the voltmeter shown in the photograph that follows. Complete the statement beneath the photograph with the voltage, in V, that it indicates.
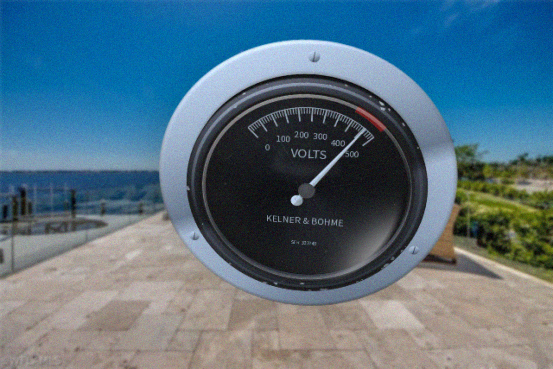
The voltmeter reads 450 V
